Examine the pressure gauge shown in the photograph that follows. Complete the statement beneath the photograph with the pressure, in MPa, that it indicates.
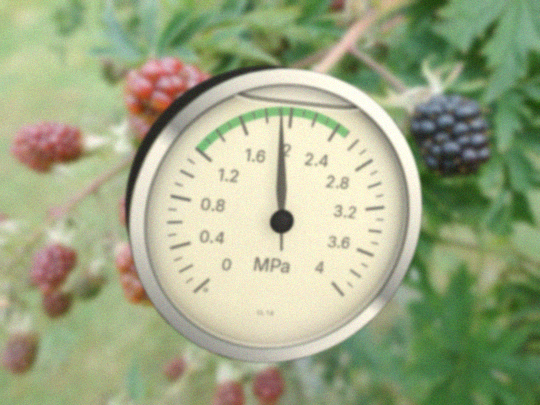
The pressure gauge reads 1.9 MPa
